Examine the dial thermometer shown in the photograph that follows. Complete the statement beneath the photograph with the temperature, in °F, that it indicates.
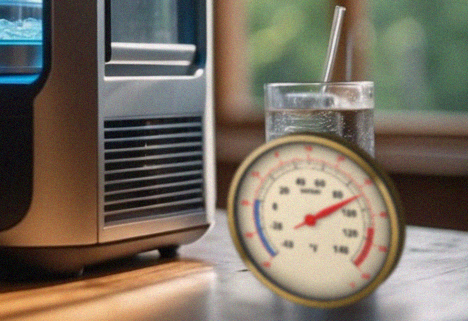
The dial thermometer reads 90 °F
